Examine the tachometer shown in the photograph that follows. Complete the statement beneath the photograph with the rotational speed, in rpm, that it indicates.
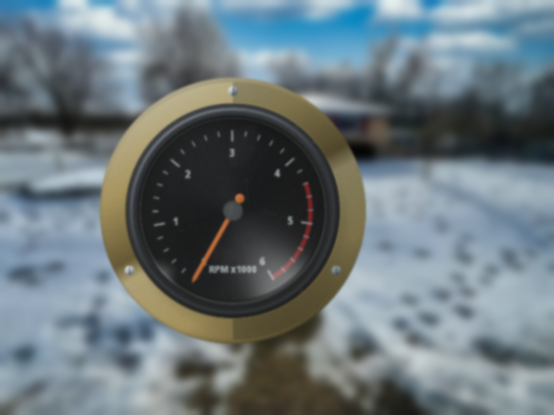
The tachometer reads 0 rpm
